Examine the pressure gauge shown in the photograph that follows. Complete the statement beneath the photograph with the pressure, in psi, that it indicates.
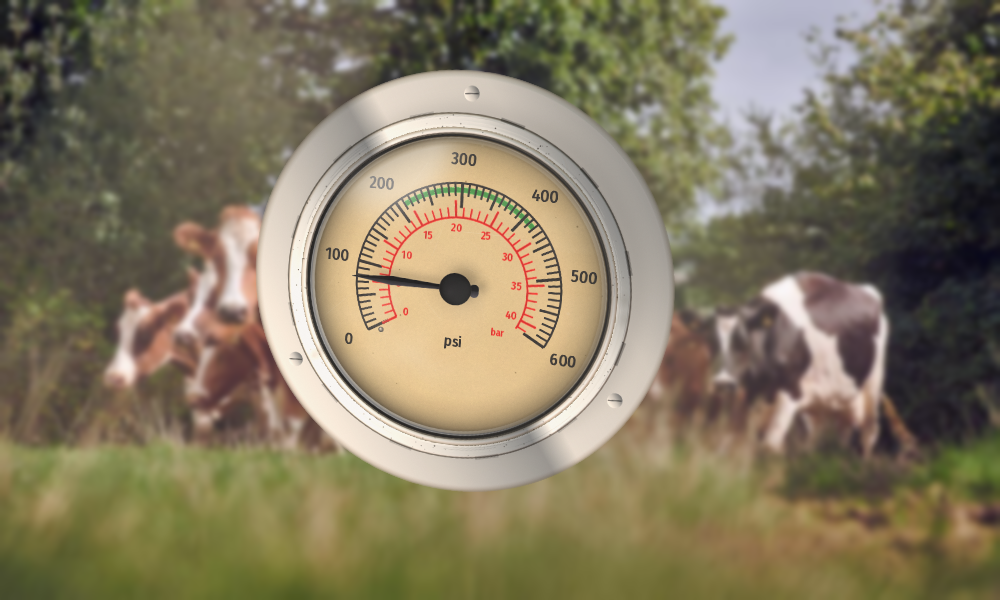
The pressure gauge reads 80 psi
